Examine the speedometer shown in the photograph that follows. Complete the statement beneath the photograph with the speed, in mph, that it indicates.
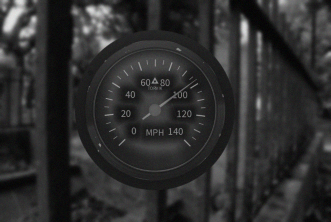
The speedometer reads 97.5 mph
